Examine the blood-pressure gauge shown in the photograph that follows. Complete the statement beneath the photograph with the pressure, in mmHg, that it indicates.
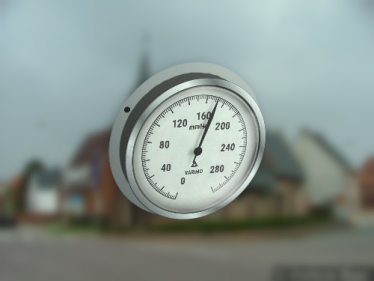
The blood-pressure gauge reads 170 mmHg
